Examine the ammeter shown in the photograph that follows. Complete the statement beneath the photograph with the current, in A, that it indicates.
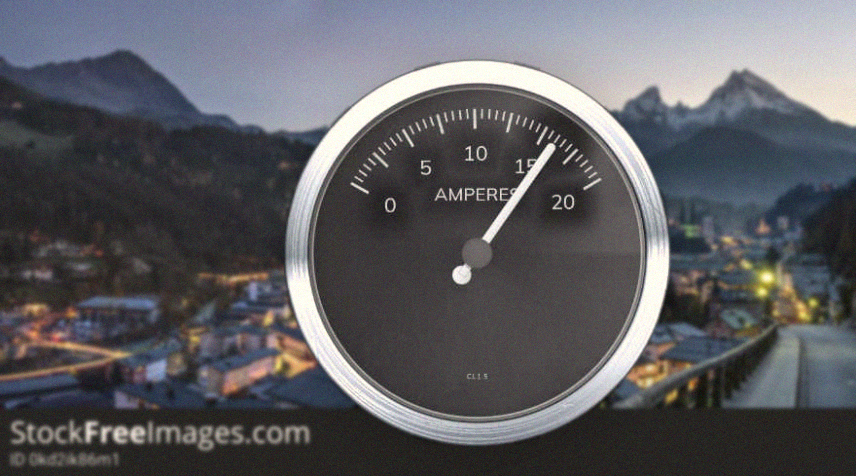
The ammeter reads 16 A
